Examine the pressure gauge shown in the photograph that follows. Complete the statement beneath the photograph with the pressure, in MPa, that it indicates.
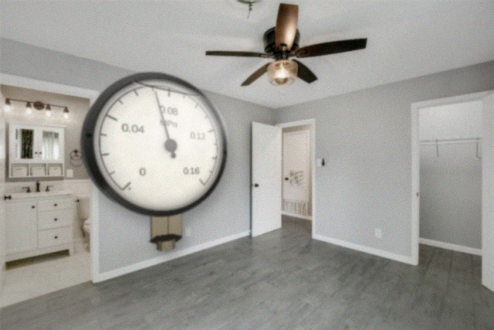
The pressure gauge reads 0.07 MPa
